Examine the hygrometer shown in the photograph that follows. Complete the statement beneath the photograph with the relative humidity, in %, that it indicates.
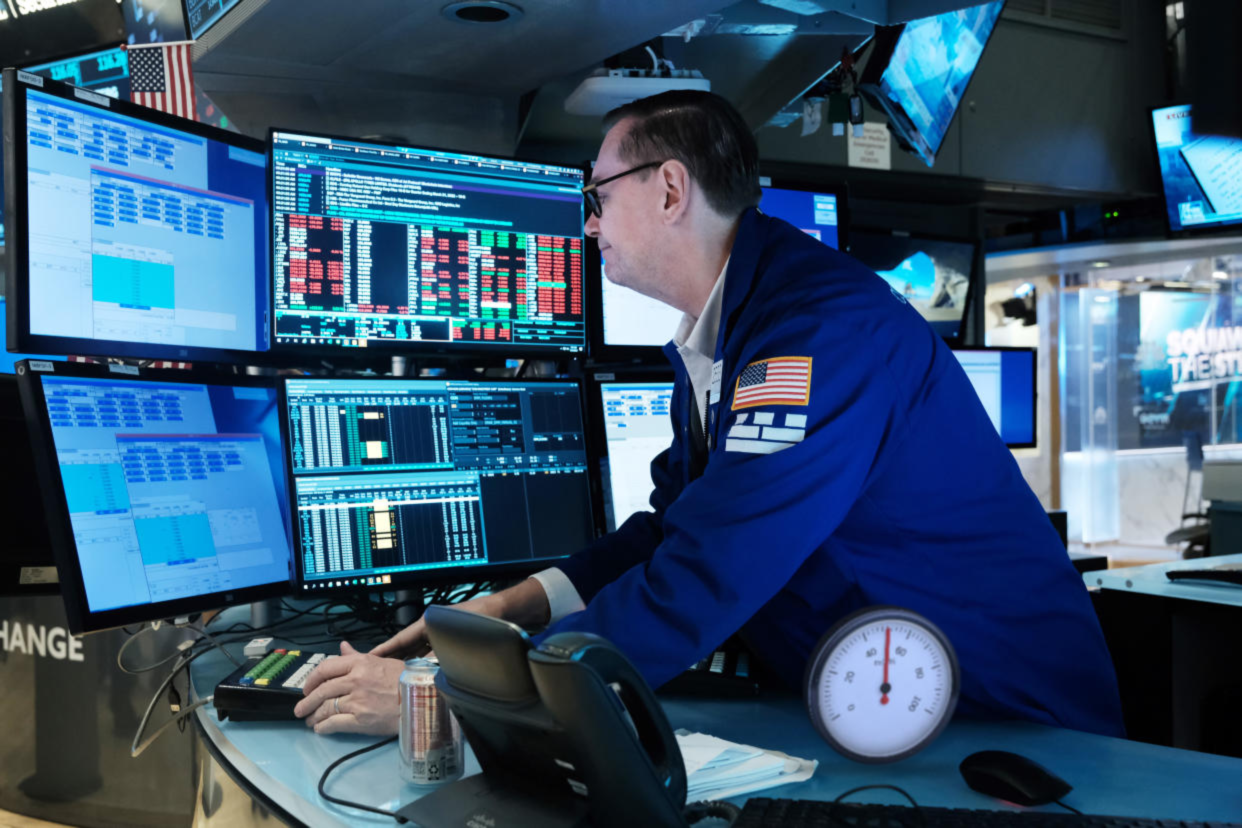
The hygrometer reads 50 %
